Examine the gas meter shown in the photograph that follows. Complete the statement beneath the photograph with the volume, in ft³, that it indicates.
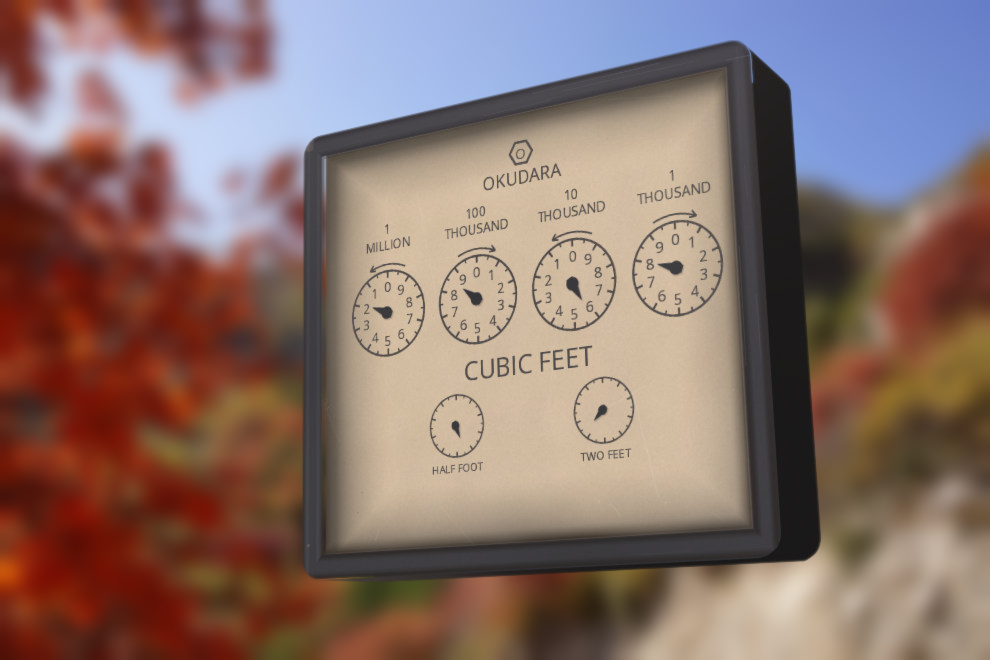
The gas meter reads 185800 ft³
